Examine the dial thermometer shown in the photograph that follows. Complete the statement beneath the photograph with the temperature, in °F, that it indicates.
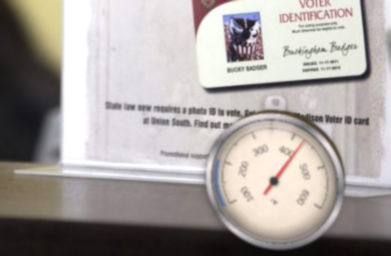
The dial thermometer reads 425 °F
